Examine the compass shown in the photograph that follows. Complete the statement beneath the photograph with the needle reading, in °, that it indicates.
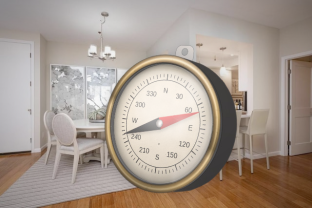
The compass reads 70 °
